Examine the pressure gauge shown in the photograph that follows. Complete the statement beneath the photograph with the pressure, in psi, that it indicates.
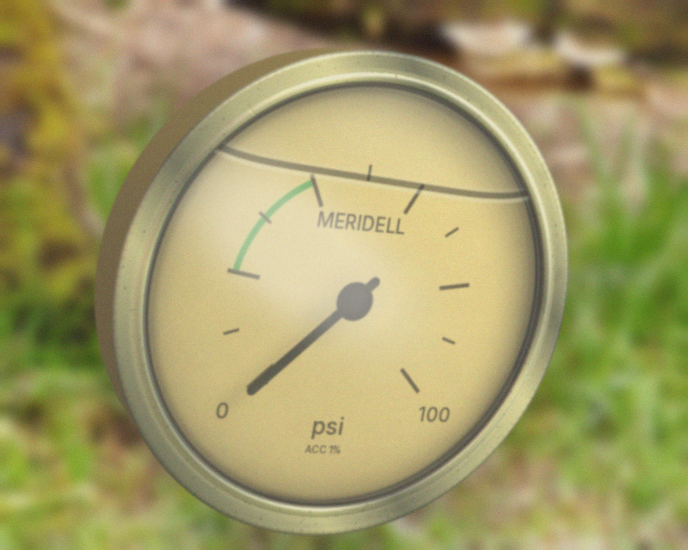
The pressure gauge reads 0 psi
